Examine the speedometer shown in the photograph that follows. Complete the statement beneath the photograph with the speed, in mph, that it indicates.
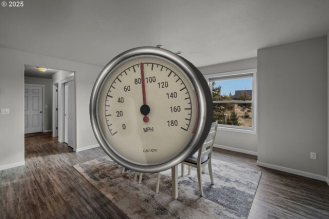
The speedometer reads 90 mph
